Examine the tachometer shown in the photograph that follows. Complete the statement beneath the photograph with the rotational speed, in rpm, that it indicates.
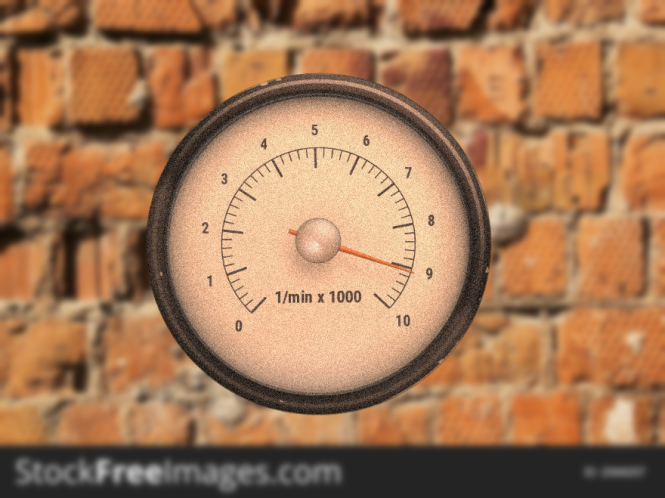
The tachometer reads 9100 rpm
